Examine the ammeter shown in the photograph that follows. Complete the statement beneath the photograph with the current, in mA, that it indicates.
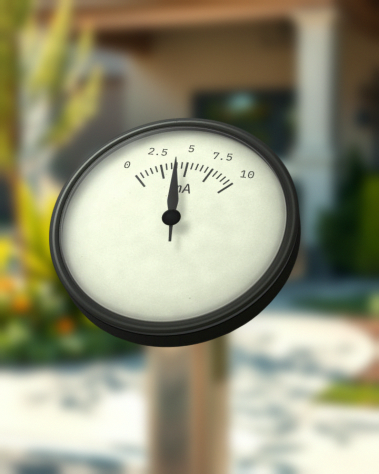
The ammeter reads 4 mA
